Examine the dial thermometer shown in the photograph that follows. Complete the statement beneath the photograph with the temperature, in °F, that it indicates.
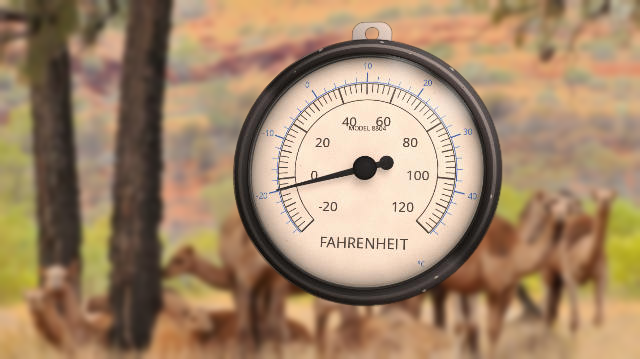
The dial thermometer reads -4 °F
